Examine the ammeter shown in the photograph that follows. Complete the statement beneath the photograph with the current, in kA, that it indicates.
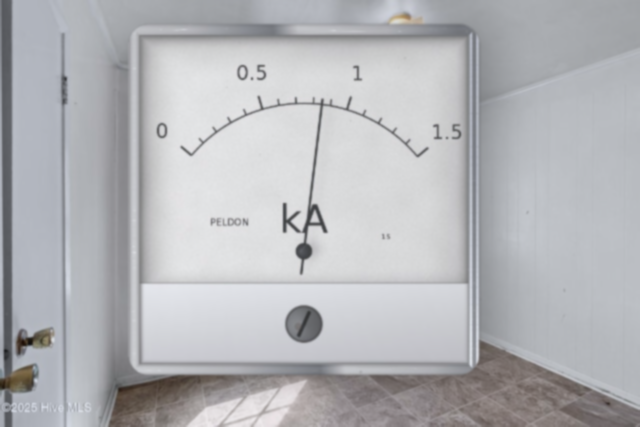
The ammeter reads 0.85 kA
